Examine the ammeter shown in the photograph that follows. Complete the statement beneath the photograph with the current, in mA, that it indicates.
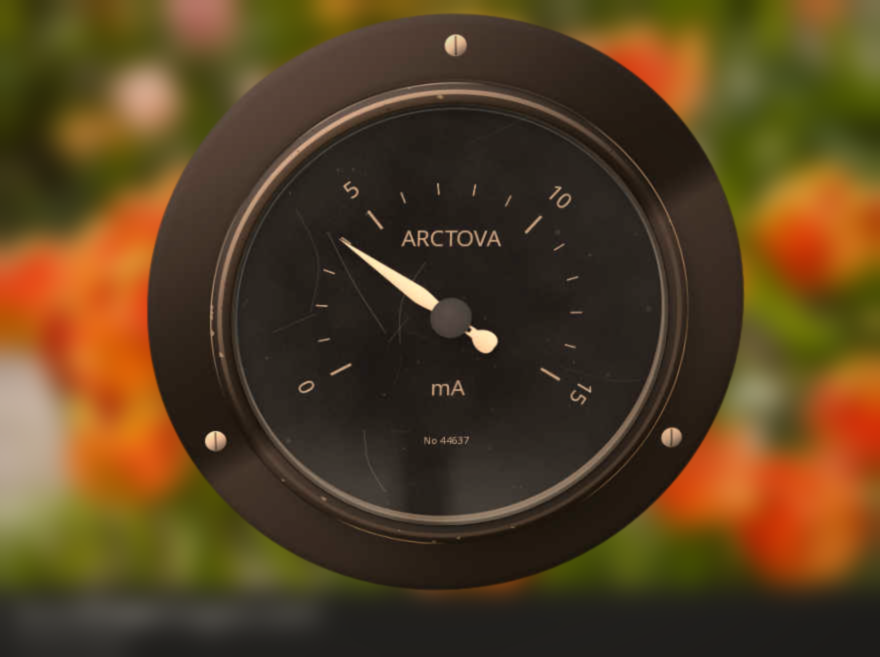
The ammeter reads 4 mA
